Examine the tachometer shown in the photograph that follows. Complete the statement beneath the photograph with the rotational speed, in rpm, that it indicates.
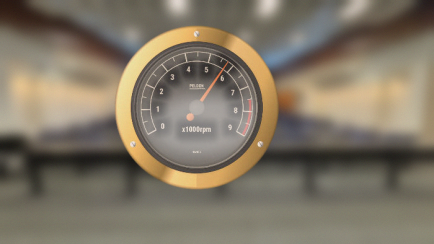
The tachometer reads 5750 rpm
